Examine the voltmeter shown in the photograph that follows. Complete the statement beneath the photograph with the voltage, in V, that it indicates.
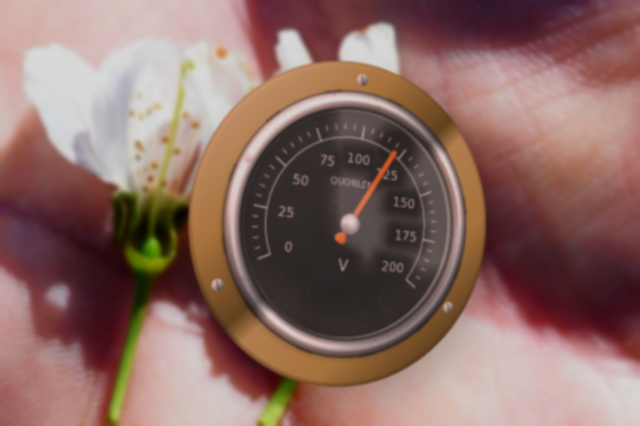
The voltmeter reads 120 V
